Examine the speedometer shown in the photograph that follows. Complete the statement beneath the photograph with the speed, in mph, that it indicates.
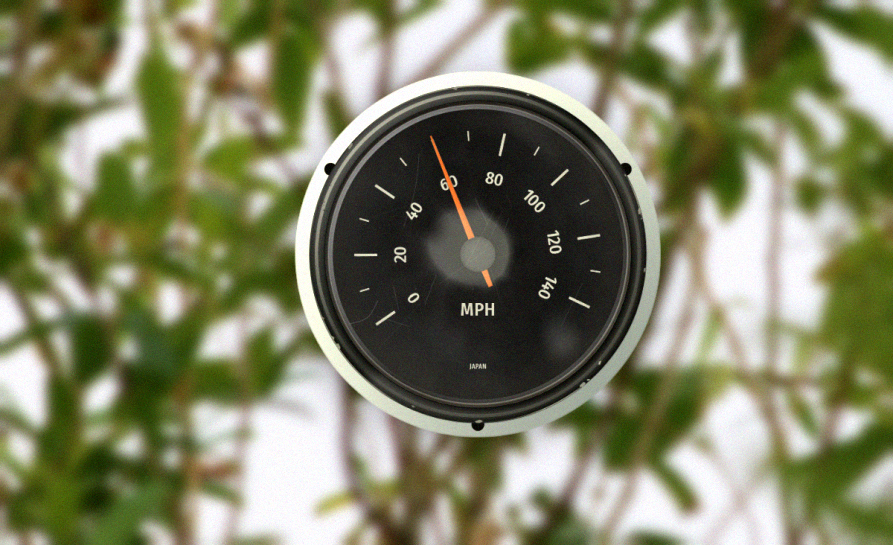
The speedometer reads 60 mph
